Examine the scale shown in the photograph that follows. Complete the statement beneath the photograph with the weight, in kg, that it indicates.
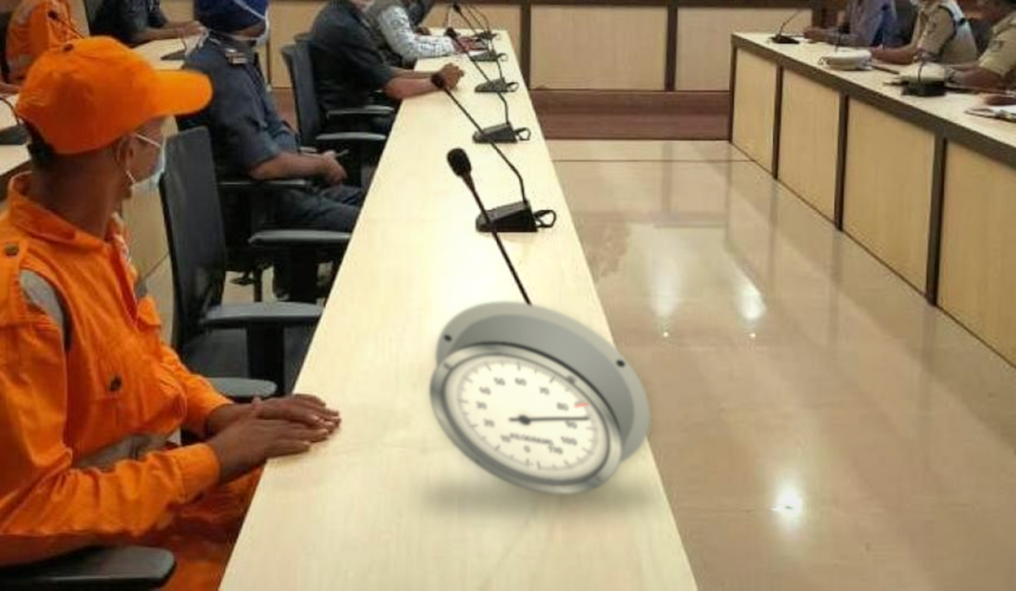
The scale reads 85 kg
